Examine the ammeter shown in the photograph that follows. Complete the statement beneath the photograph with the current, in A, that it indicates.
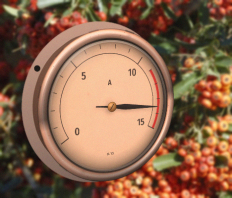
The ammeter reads 13.5 A
